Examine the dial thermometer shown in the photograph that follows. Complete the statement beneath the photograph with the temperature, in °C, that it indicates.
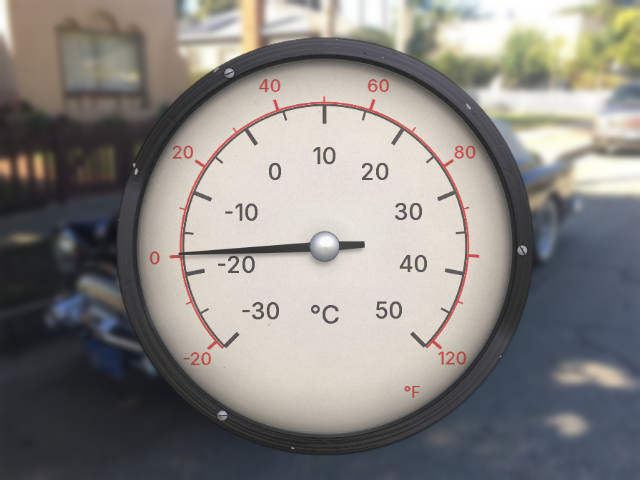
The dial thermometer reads -17.5 °C
